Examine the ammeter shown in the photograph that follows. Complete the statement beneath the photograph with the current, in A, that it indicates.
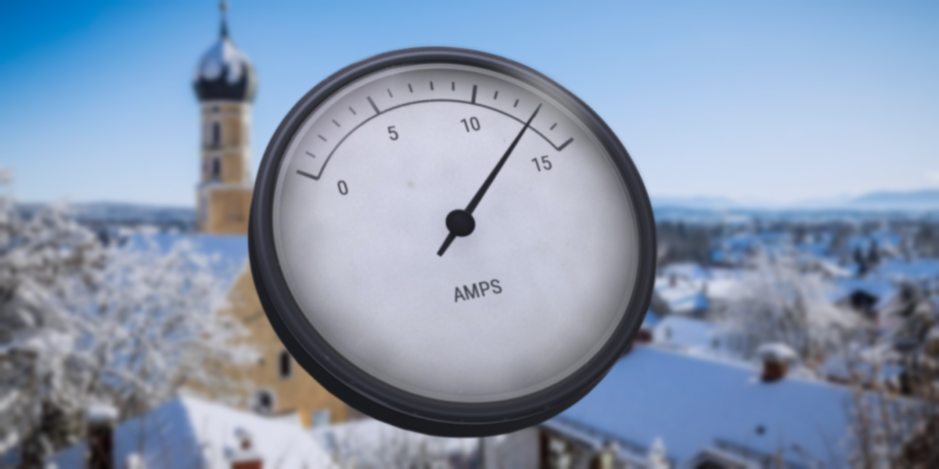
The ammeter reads 13 A
